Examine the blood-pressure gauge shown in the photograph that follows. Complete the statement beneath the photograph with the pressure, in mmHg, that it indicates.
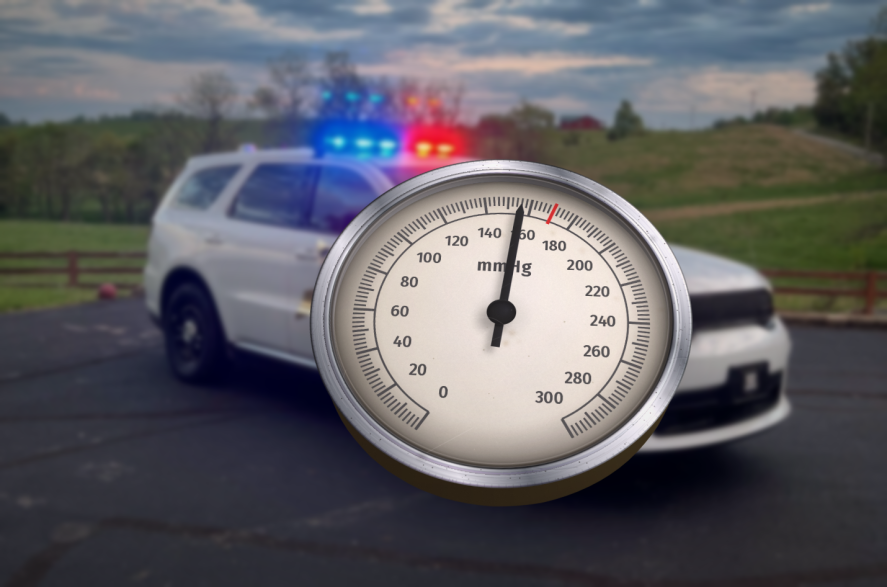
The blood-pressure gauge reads 156 mmHg
